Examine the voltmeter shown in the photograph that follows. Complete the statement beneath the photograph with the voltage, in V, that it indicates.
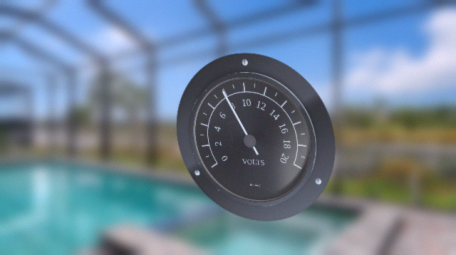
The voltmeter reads 8 V
